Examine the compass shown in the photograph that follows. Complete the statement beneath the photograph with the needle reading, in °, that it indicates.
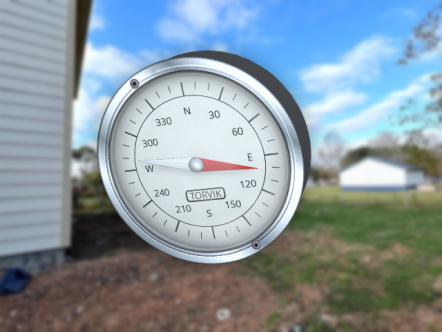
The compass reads 100 °
